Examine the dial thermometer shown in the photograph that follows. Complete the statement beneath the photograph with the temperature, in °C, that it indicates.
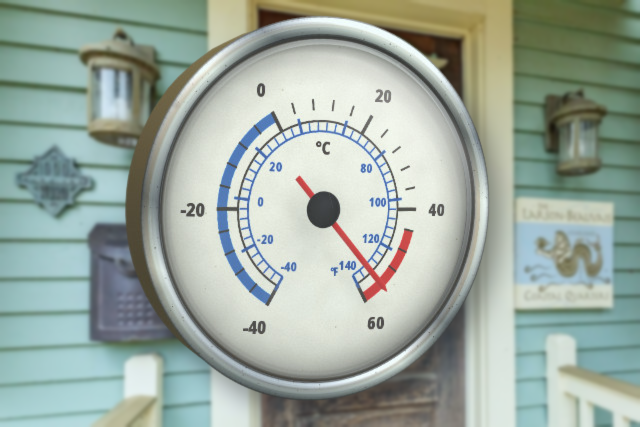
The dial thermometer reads 56 °C
